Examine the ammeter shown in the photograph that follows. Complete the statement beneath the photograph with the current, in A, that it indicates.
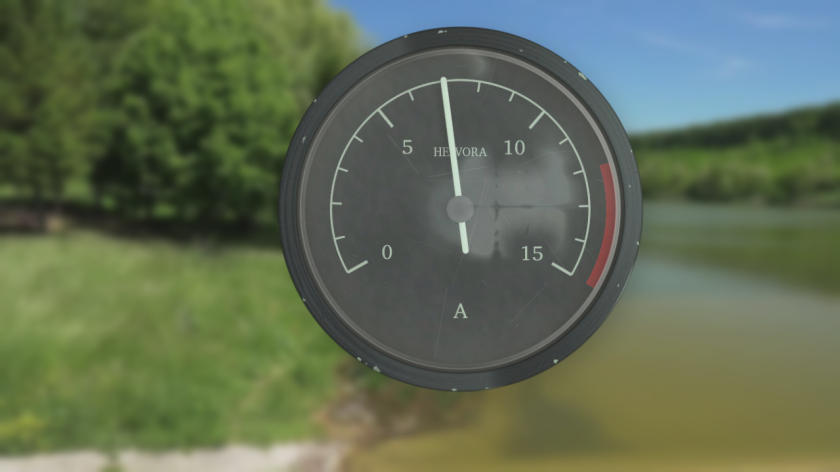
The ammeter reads 7 A
